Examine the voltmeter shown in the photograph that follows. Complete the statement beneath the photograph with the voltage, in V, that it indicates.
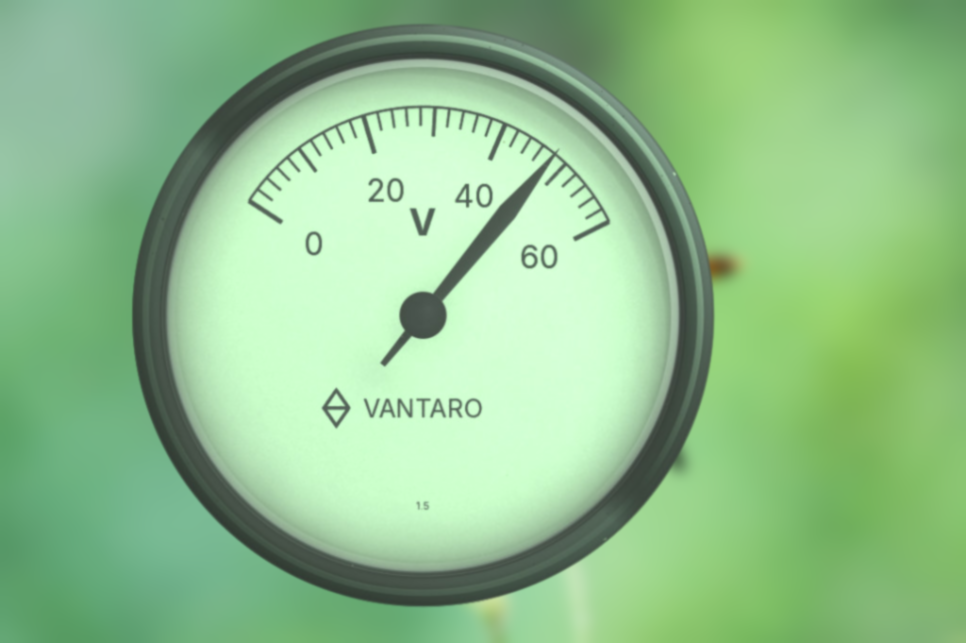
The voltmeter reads 48 V
